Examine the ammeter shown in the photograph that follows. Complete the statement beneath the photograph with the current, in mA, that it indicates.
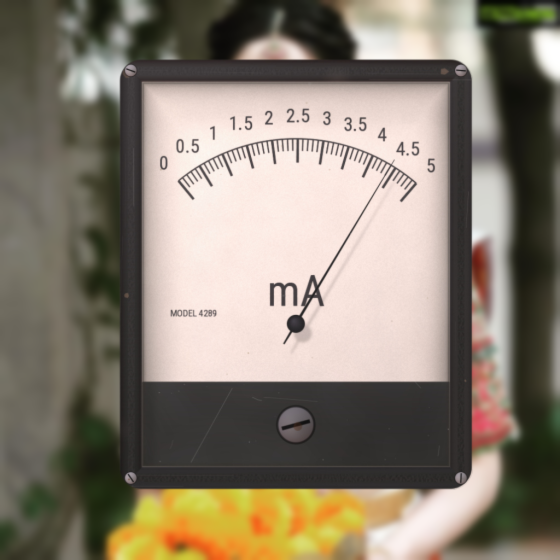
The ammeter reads 4.4 mA
